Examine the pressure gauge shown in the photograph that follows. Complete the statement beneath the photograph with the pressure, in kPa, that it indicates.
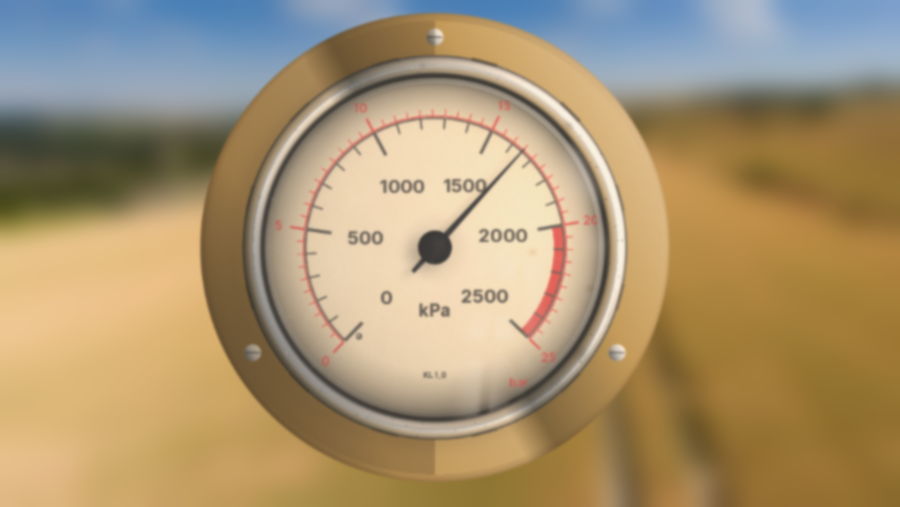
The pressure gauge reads 1650 kPa
